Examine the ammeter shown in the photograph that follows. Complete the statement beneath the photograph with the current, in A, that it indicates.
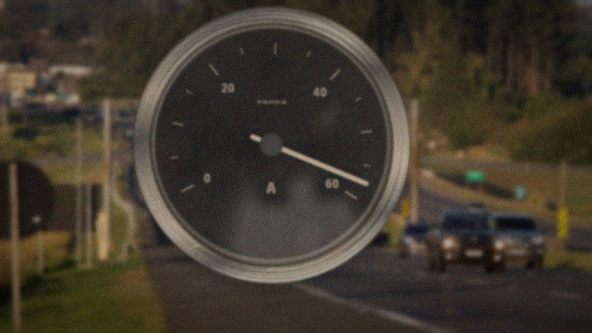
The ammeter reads 57.5 A
